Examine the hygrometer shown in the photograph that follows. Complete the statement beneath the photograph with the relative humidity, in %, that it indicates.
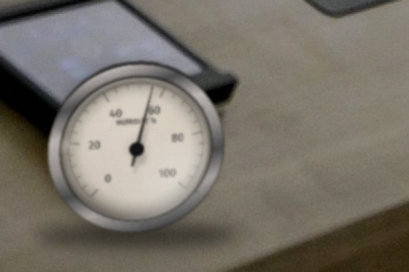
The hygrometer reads 56 %
